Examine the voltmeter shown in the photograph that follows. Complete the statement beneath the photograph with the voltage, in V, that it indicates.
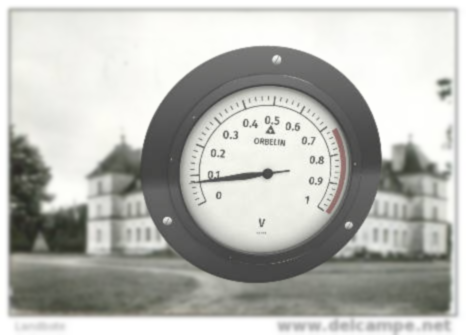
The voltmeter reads 0.08 V
